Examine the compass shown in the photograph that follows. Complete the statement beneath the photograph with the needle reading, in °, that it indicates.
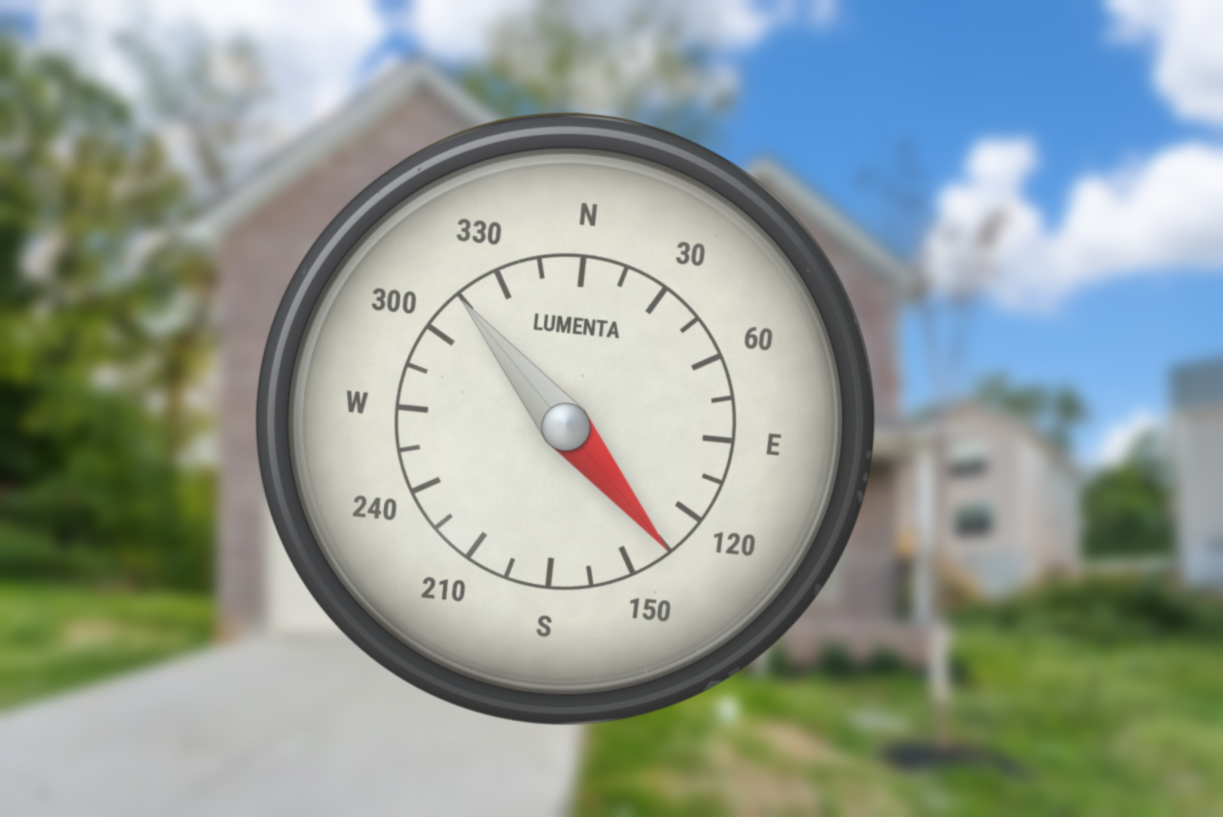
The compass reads 135 °
